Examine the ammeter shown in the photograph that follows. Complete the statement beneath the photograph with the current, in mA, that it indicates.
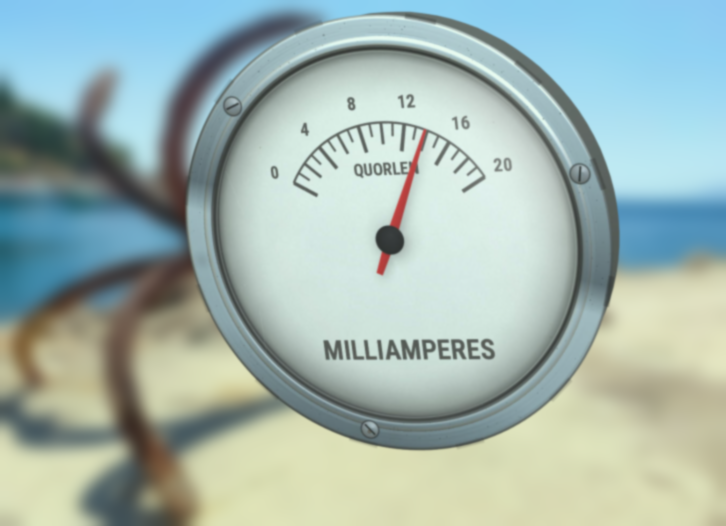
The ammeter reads 14 mA
